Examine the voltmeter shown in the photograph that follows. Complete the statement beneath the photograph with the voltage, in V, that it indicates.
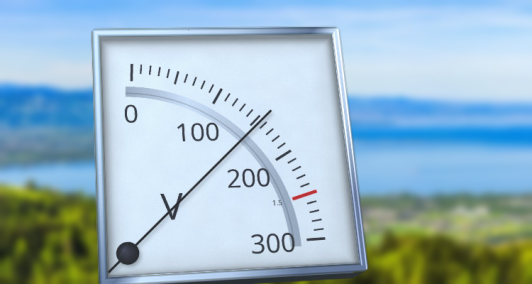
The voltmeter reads 155 V
